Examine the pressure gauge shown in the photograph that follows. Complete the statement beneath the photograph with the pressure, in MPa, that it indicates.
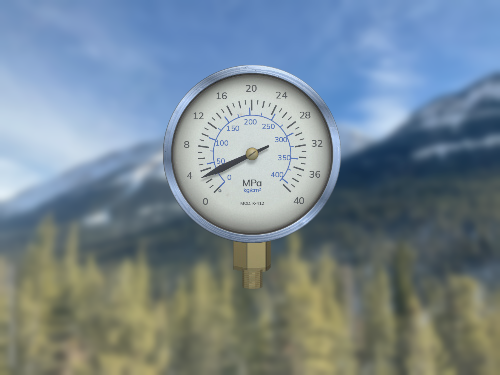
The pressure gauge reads 3 MPa
